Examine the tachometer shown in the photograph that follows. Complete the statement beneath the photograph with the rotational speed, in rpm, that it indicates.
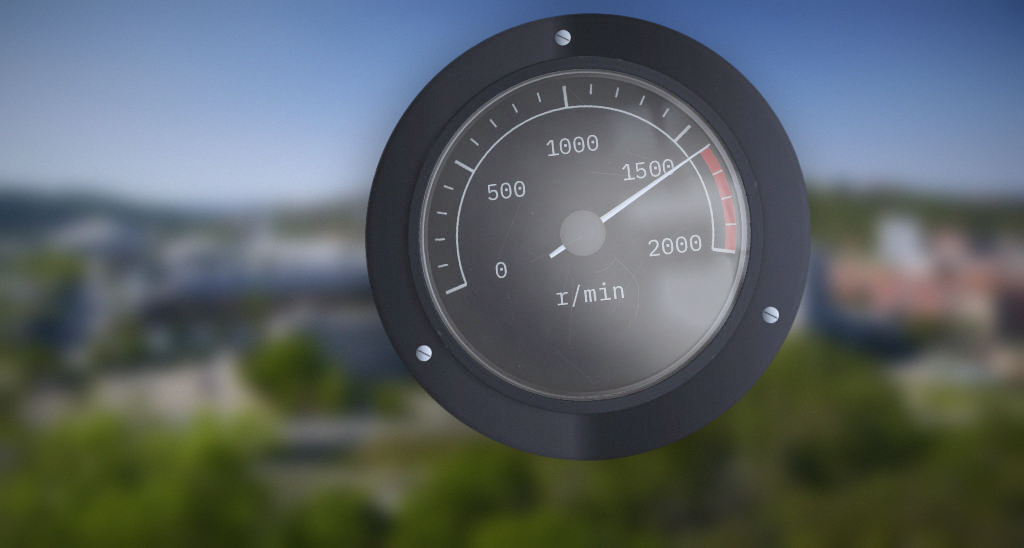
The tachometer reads 1600 rpm
